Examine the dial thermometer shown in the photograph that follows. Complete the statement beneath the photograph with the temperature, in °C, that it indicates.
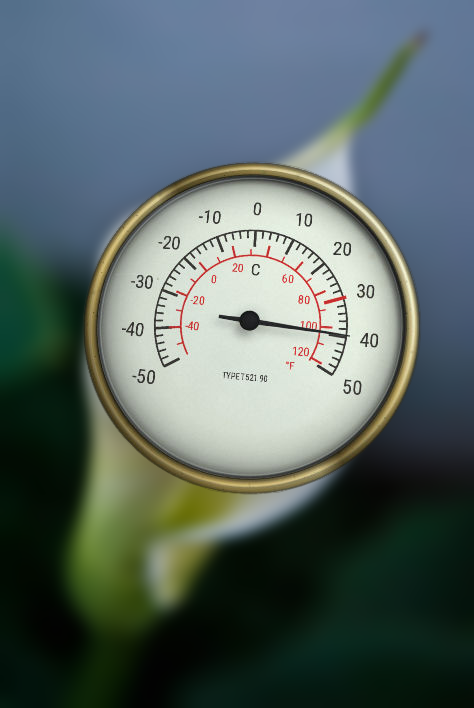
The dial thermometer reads 40 °C
